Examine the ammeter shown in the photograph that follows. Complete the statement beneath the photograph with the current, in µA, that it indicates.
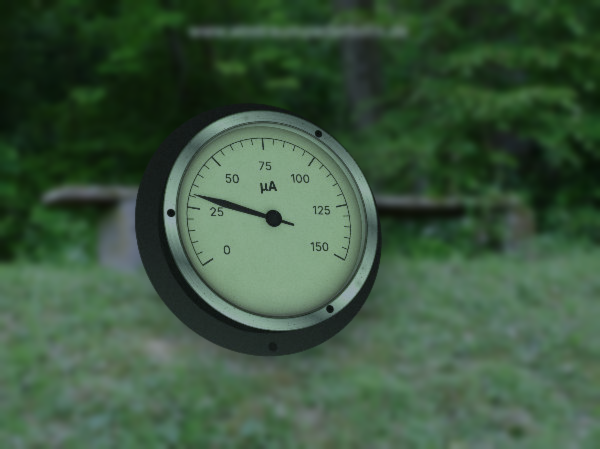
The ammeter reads 30 µA
